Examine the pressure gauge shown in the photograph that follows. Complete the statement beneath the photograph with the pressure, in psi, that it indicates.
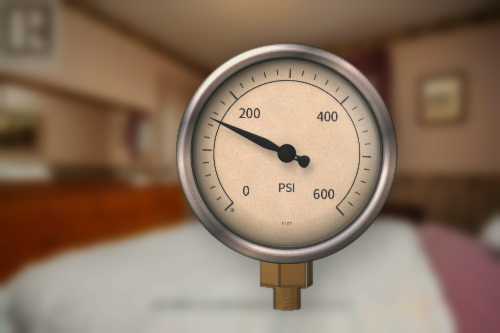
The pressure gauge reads 150 psi
